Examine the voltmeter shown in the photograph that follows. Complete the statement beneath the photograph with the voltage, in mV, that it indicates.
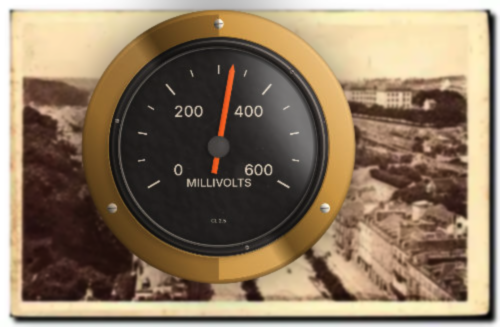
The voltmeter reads 325 mV
